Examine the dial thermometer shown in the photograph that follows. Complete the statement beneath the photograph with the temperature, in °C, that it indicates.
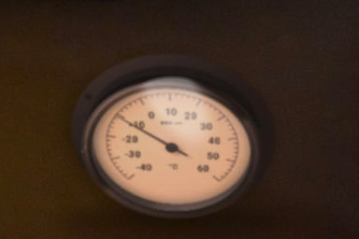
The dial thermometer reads -10 °C
